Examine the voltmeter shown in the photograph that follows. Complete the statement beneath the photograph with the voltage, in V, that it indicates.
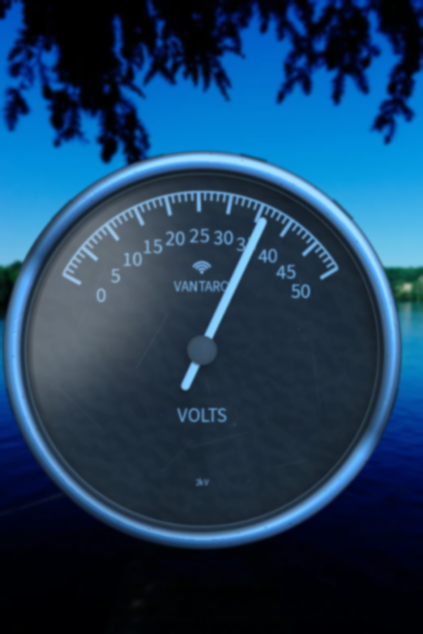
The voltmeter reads 36 V
